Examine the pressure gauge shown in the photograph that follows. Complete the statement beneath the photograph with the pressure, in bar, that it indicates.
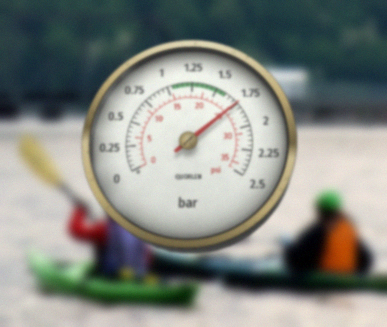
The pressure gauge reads 1.75 bar
